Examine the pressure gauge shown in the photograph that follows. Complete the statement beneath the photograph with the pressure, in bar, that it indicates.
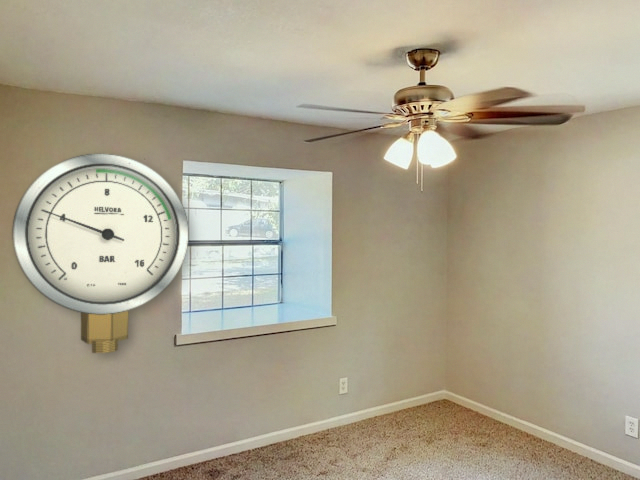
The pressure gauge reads 4 bar
